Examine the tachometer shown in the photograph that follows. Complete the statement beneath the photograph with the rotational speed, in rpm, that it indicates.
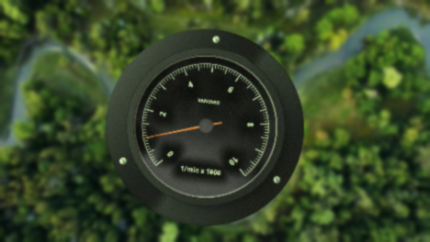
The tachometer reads 1000 rpm
